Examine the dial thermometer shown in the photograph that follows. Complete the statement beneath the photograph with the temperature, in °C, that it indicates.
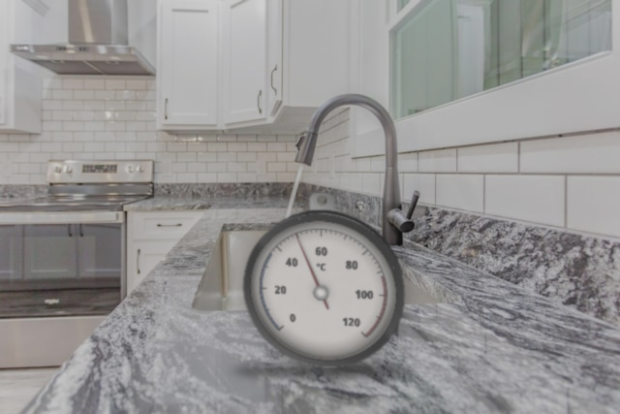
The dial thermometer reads 50 °C
